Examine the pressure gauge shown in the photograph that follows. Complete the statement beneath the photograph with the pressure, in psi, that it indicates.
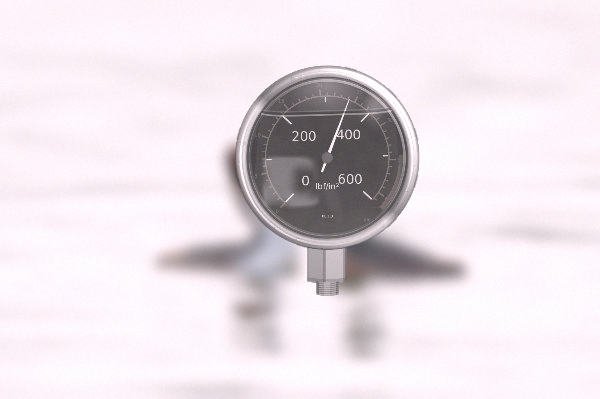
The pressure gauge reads 350 psi
